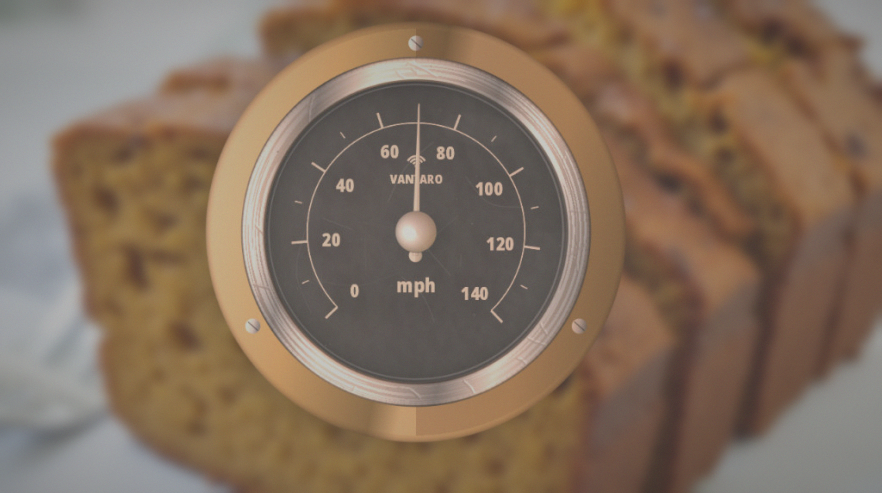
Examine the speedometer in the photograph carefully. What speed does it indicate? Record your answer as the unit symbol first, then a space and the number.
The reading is mph 70
